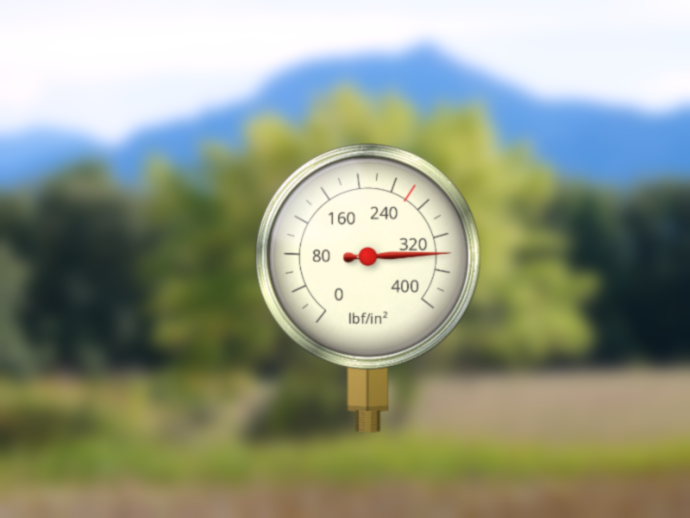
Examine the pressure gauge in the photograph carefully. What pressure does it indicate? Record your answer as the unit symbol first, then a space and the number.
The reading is psi 340
